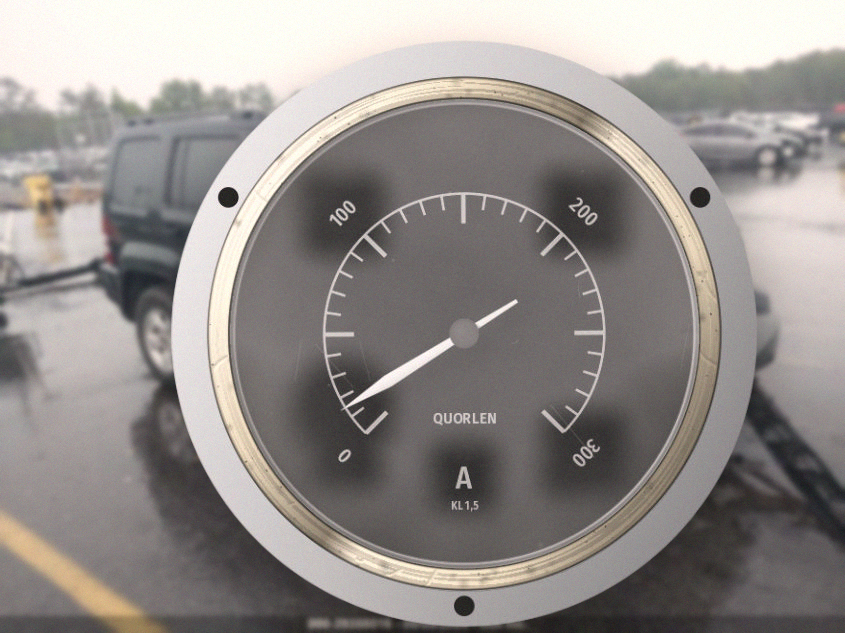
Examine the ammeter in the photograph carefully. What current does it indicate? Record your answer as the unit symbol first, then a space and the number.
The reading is A 15
